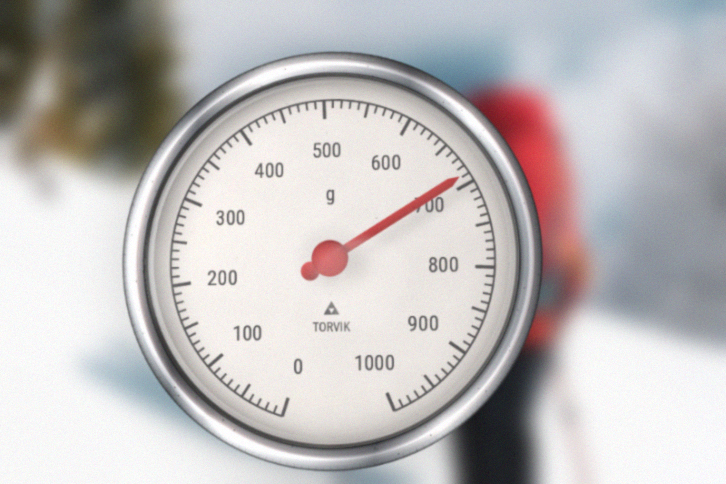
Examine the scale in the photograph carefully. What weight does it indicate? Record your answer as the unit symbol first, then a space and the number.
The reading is g 690
